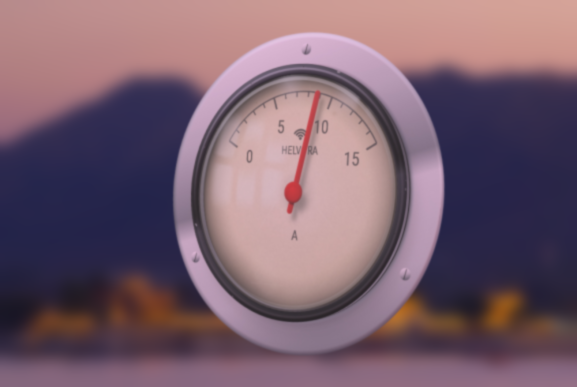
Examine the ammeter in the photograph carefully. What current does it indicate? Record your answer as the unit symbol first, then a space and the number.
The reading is A 9
